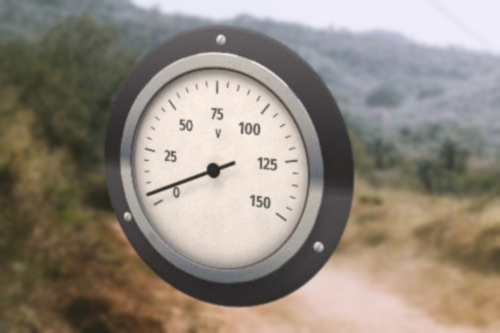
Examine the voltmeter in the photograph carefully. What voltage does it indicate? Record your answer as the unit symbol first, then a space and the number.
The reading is V 5
